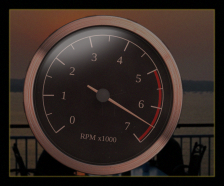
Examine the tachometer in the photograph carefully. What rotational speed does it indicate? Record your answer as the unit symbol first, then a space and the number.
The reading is rpm 6500
